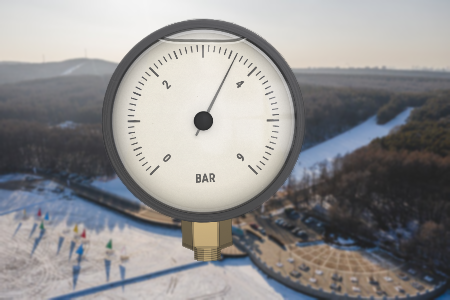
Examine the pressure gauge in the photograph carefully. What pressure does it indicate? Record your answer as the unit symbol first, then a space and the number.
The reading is bar 3.6
